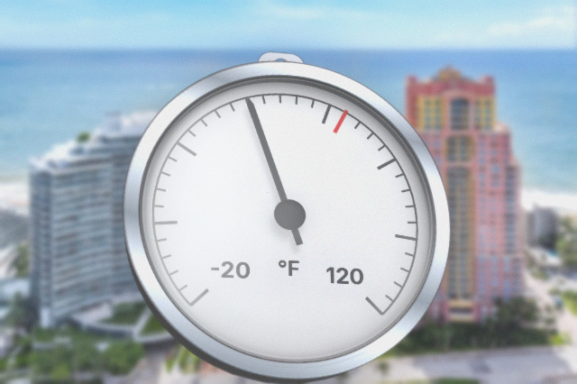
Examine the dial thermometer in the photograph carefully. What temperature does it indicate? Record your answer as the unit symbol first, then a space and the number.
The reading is °F 40
